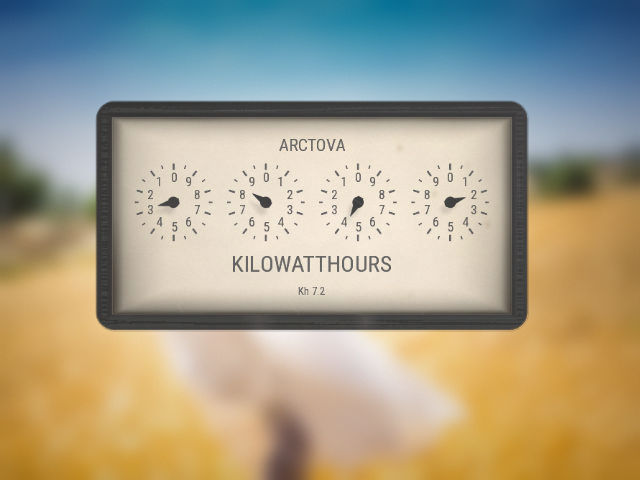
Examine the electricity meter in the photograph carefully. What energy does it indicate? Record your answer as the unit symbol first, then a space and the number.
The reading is kWh 2842
